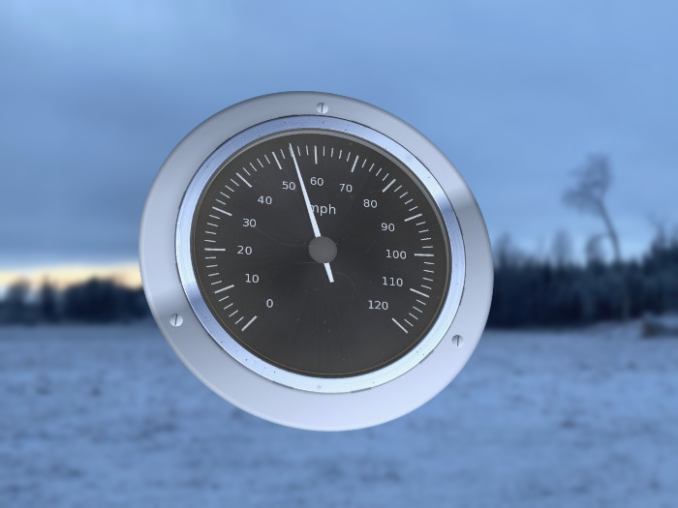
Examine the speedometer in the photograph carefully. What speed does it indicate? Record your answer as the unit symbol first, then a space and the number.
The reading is mph 54
